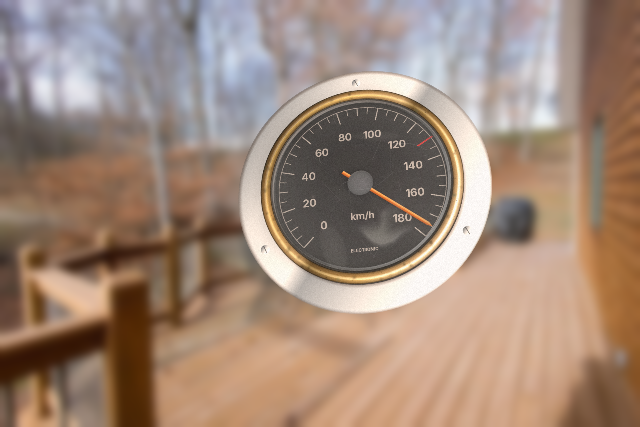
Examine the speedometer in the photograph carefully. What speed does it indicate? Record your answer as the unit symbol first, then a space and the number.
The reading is km/h 175
